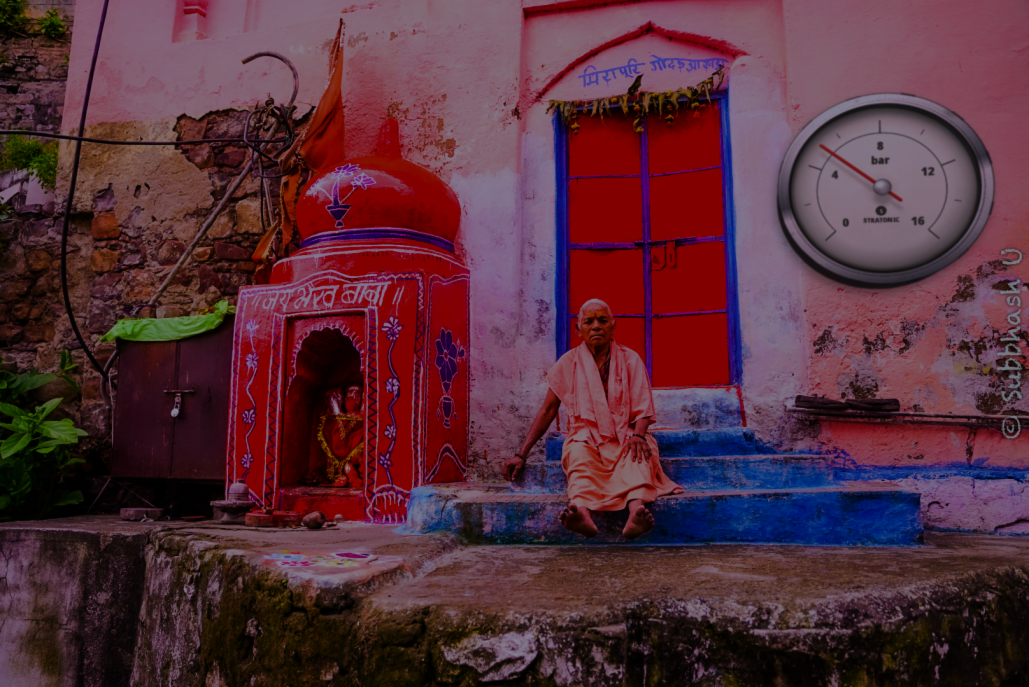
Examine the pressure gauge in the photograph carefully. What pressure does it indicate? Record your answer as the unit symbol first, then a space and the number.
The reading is bar 5
